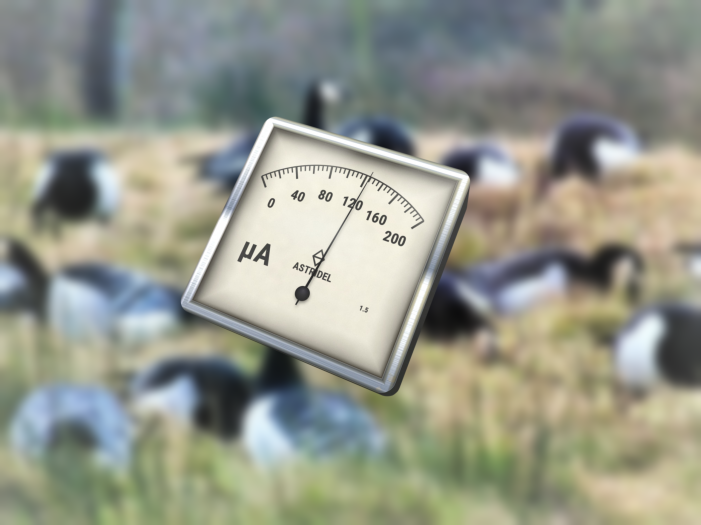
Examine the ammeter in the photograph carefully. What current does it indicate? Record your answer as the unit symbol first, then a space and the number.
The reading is µA 125
